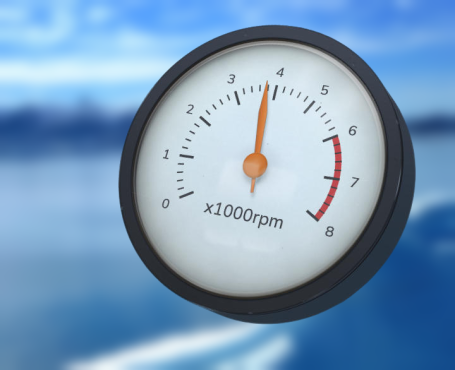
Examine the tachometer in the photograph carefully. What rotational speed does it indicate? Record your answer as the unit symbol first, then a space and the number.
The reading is rpm 3800
